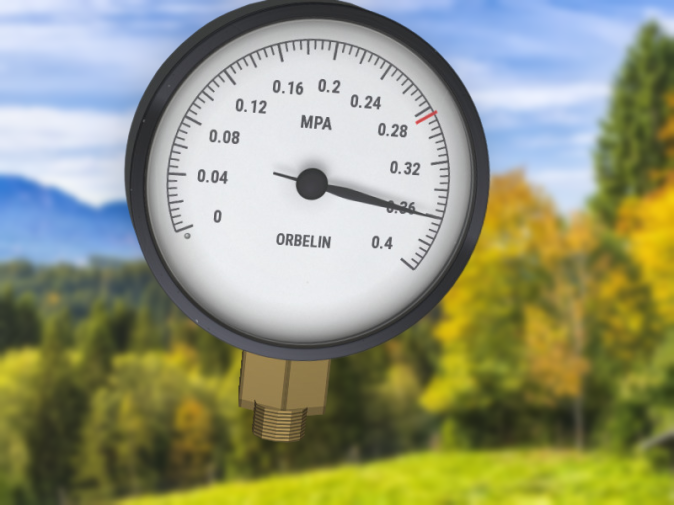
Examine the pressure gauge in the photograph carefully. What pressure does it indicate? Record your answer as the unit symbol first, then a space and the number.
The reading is MPa 0.36
